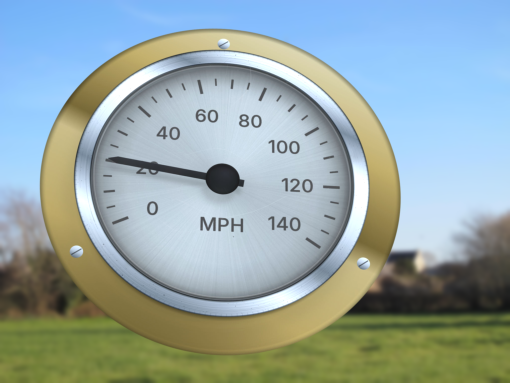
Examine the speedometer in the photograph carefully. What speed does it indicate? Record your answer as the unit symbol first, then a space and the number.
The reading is mph 20
